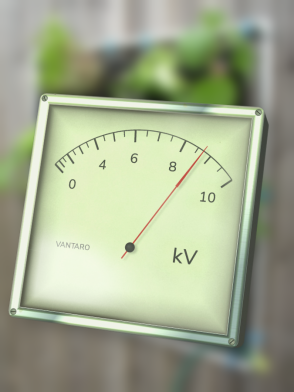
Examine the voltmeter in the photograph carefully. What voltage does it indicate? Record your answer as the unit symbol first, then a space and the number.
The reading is kV 8.75
